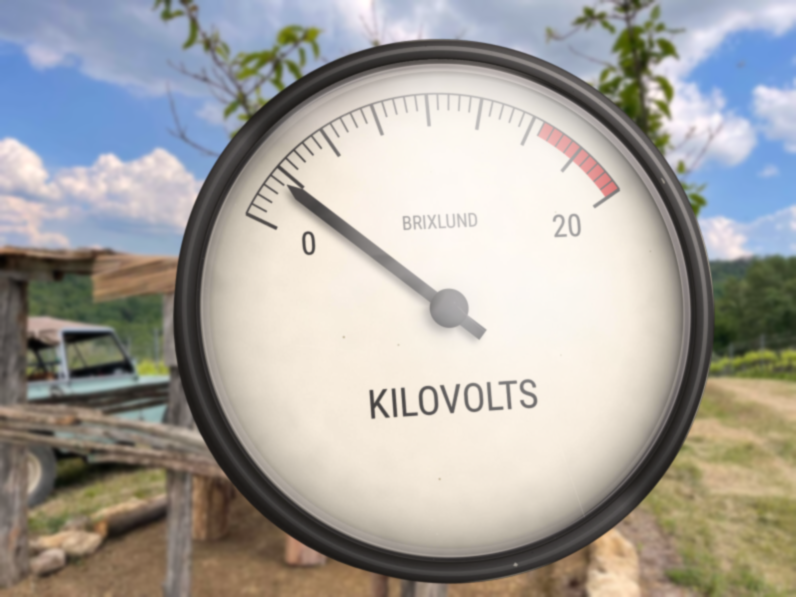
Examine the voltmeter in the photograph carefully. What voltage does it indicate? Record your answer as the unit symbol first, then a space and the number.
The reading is kV 2
